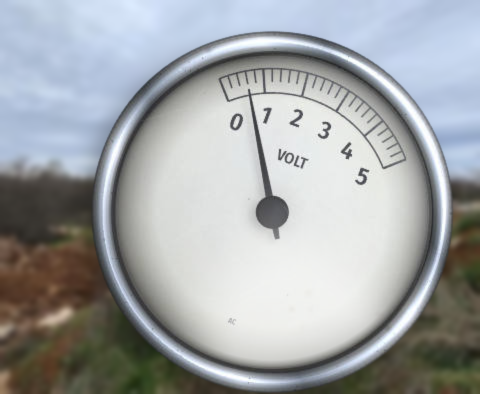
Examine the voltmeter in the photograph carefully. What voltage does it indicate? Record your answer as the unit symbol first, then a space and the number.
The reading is V 0.6
